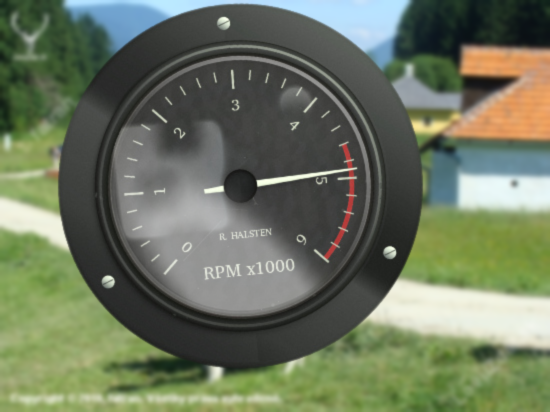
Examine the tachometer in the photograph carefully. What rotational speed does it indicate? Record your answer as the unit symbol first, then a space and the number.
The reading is rpm 4900
